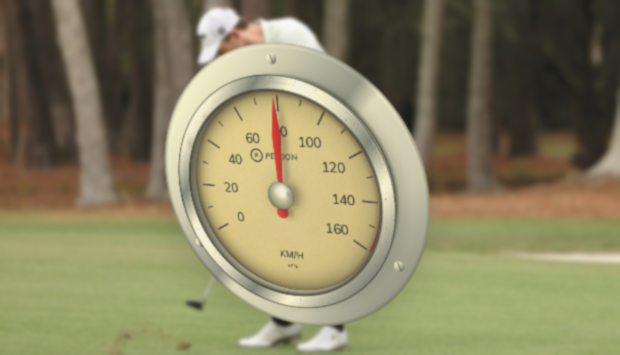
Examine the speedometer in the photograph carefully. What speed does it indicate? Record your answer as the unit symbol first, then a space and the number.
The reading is km/h 80
